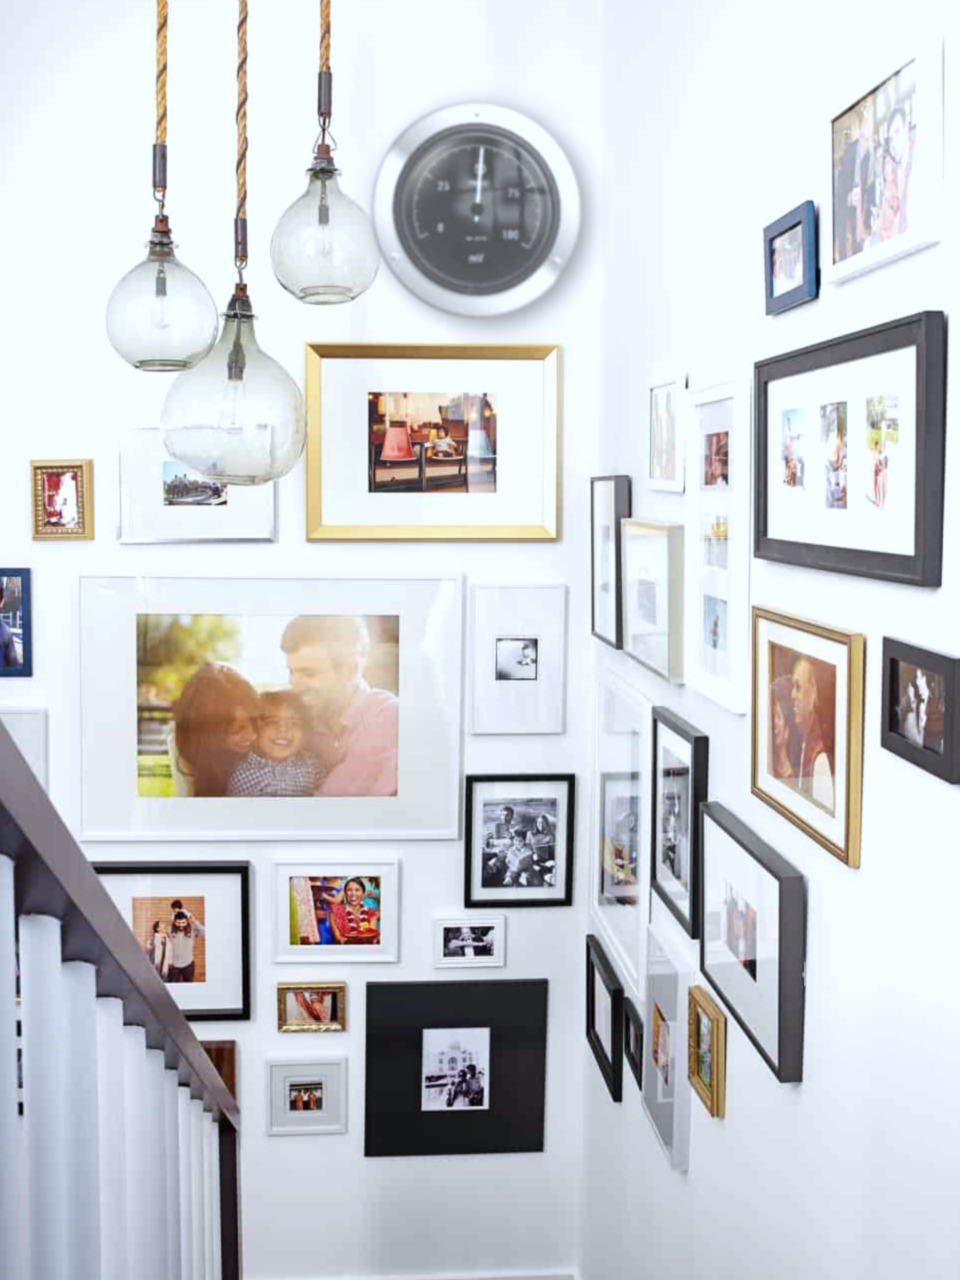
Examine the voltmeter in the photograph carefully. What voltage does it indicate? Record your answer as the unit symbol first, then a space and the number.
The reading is mV 50
